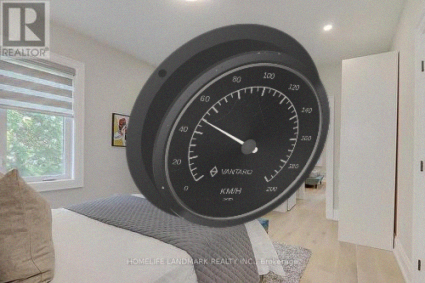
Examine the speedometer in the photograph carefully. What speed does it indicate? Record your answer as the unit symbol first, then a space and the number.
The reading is km/h 50
